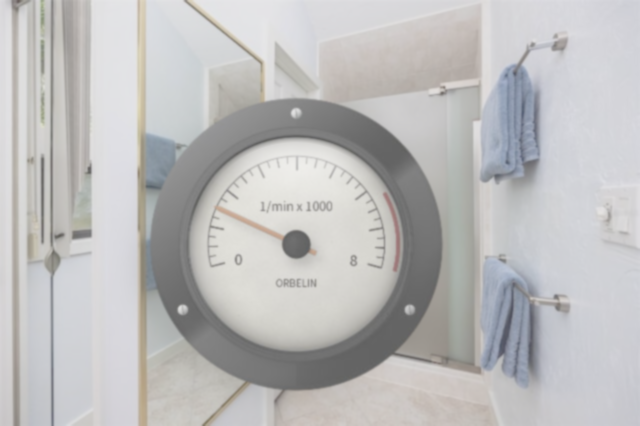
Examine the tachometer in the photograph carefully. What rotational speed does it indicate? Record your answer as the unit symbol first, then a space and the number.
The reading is rpm 1500
